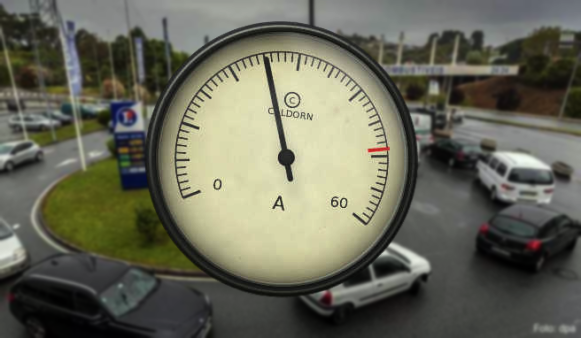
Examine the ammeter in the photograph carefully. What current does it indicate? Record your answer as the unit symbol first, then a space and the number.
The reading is A 25
